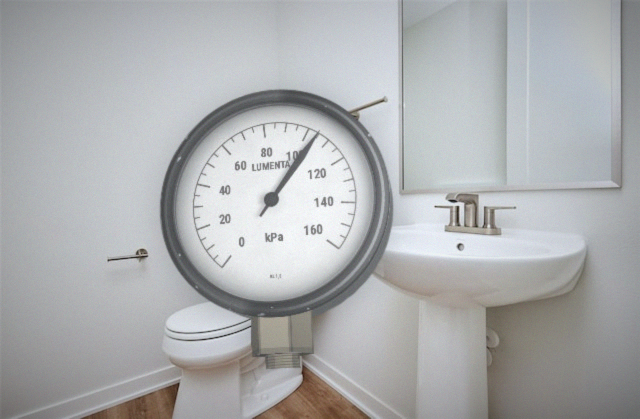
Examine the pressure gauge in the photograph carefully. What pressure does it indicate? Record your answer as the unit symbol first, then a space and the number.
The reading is kPa 105
